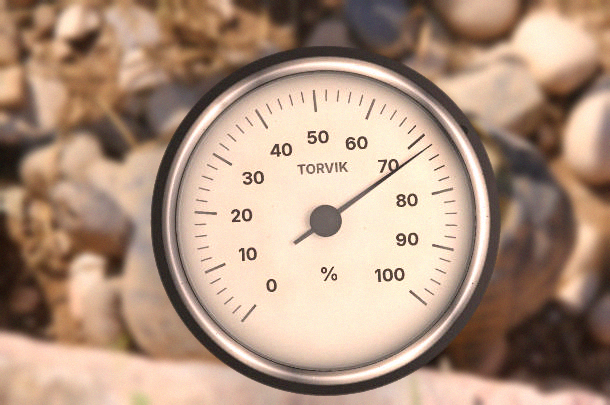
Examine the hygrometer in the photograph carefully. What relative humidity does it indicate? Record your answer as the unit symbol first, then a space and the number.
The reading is % 72
